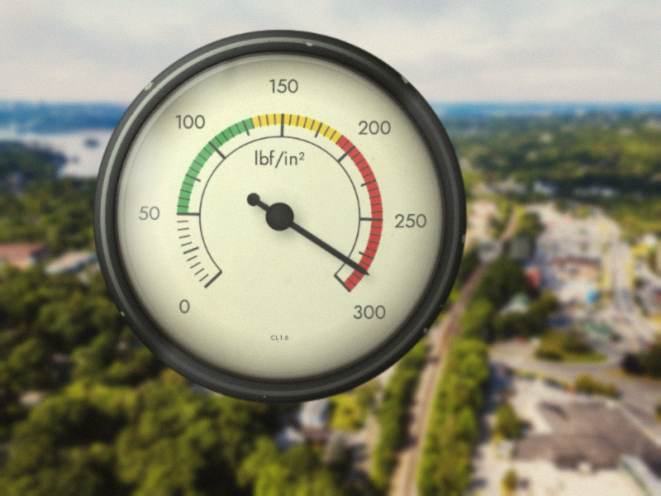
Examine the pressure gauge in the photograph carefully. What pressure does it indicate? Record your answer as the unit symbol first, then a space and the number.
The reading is psi 285
